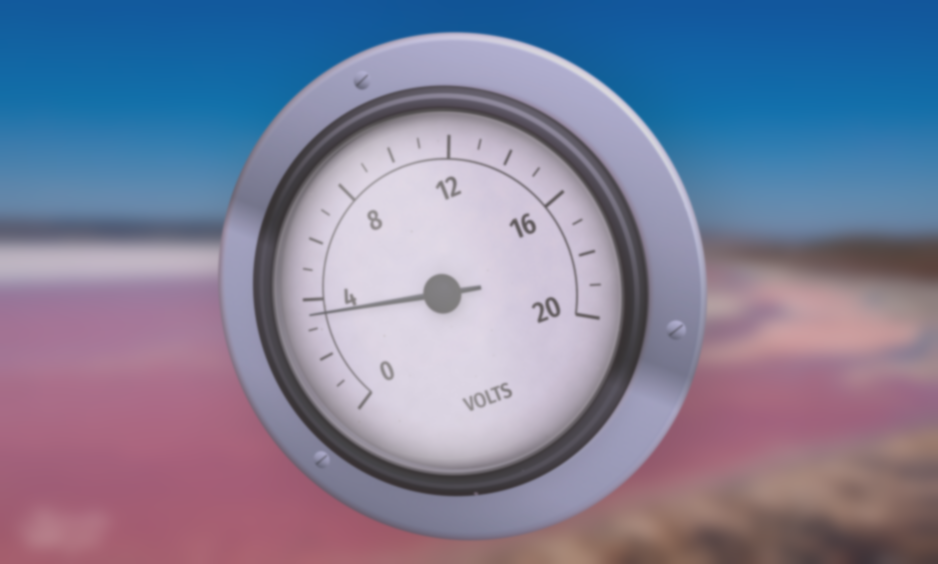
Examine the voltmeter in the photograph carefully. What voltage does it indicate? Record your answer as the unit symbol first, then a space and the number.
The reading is V 3.5
